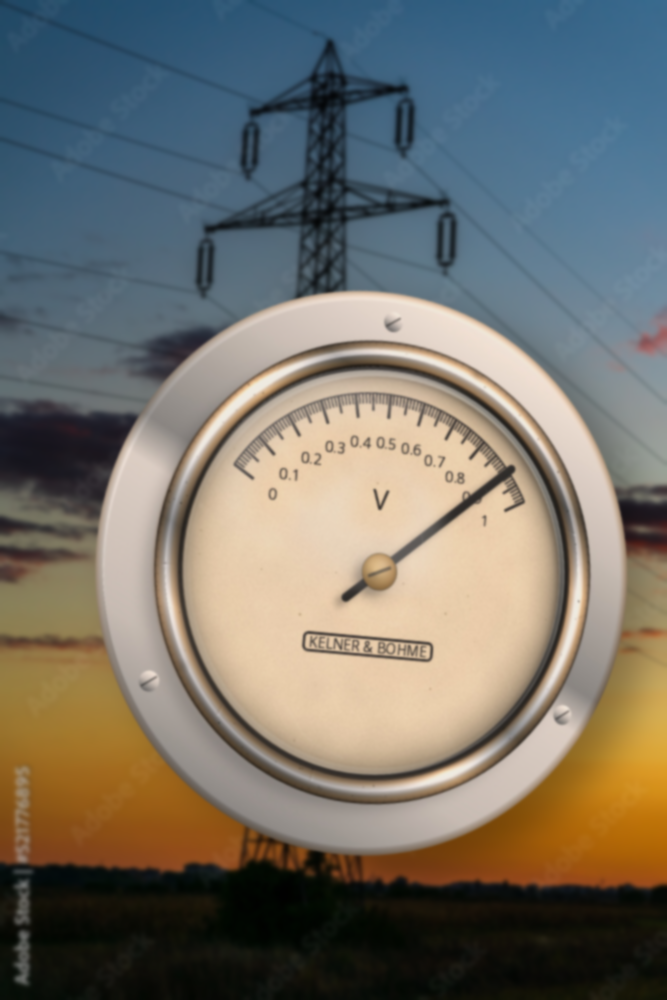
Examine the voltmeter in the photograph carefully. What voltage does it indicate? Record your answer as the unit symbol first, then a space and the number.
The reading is V 0.9
